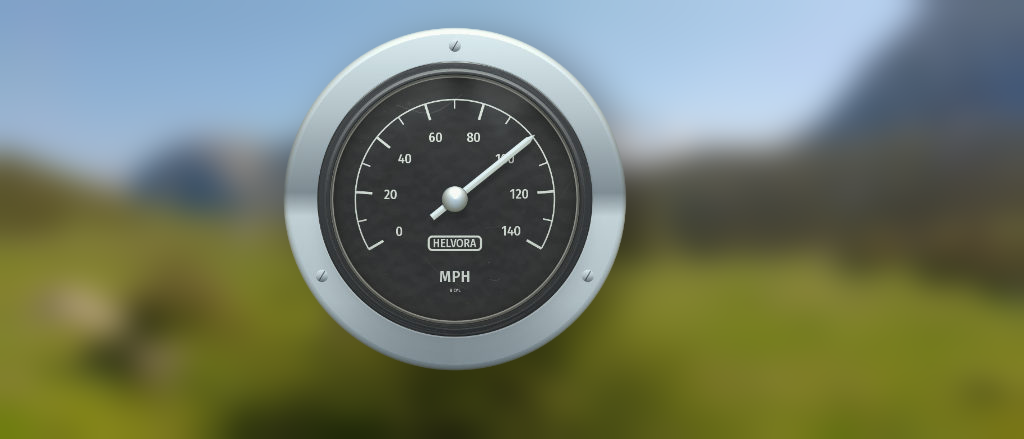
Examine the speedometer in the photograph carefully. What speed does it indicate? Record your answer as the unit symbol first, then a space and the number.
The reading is mph 100
